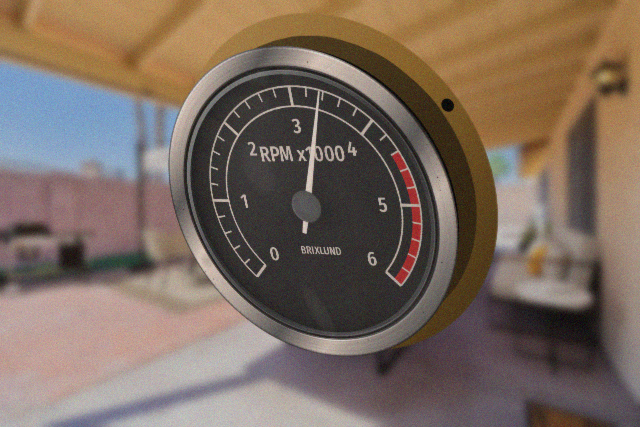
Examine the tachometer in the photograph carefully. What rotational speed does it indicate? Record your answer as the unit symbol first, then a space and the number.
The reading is rpm 3400
